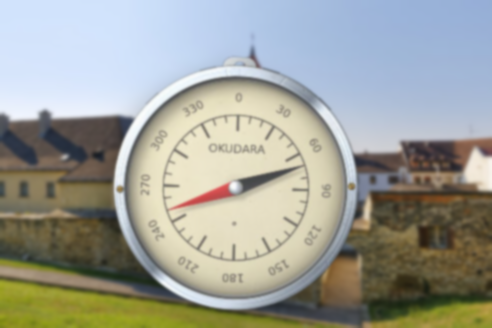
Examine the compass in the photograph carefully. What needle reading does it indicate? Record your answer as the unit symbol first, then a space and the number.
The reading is ° 250
